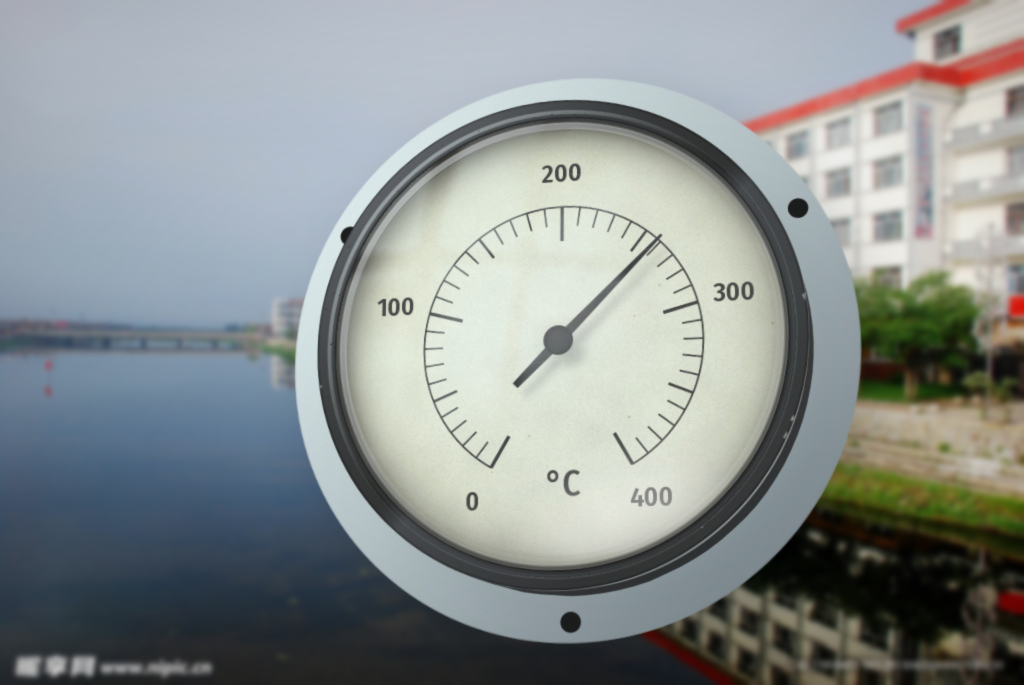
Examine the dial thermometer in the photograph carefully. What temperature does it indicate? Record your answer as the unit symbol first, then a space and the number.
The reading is °C 260
